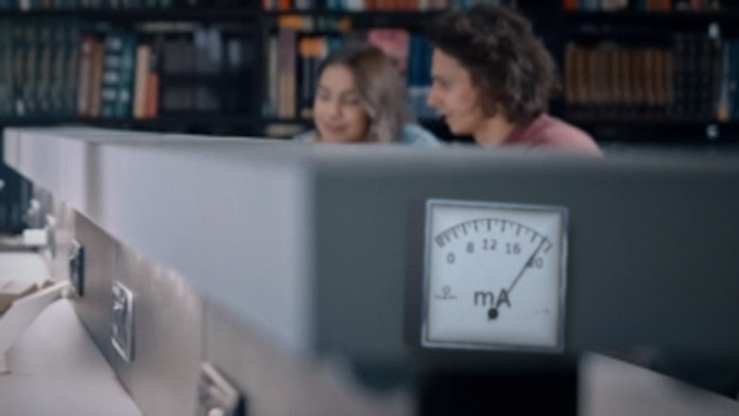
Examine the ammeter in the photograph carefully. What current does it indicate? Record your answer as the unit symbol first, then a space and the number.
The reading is mA 19
